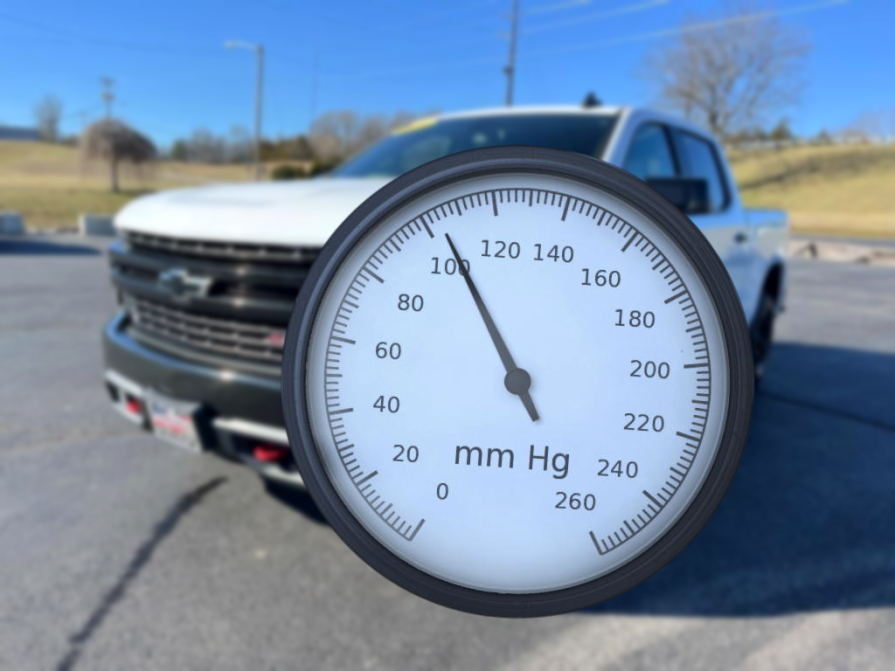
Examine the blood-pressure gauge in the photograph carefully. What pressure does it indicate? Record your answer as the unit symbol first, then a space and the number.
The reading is mmHg 104
